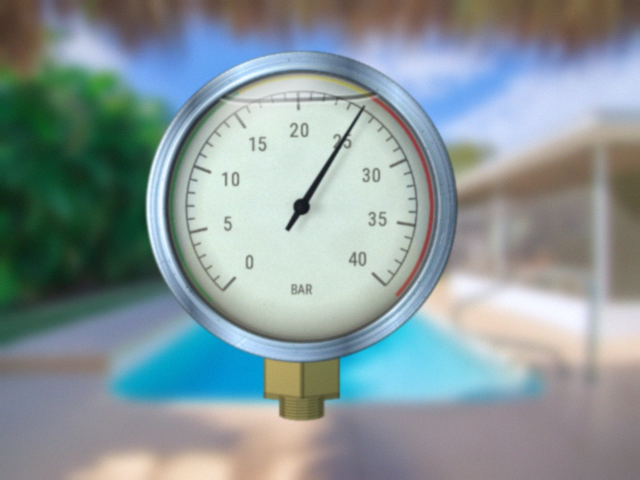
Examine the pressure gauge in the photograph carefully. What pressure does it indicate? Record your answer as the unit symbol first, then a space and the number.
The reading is bar 25
